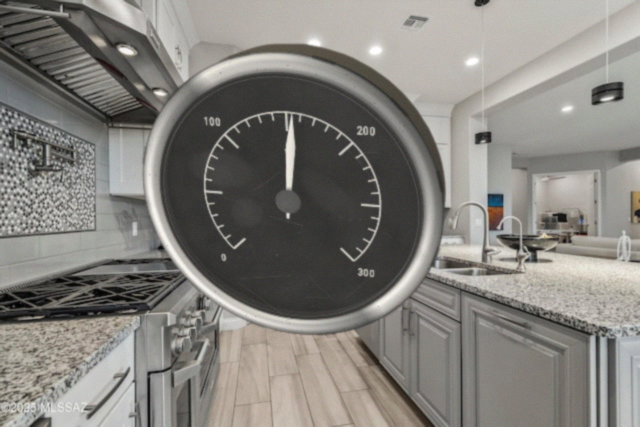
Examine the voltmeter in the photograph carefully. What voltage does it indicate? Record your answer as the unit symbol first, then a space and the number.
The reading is V 155
